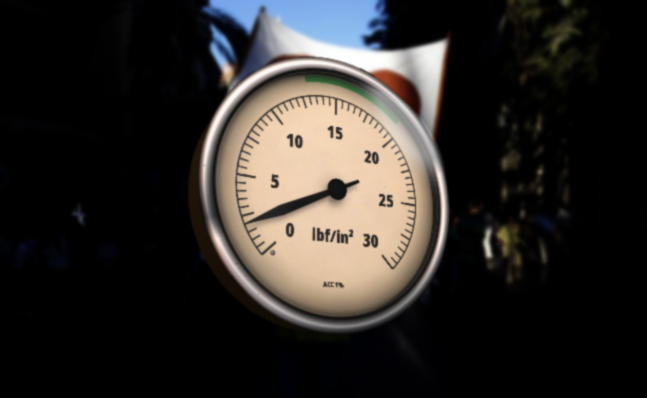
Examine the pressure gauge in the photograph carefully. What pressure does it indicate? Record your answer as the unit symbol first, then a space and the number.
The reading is psi 2
